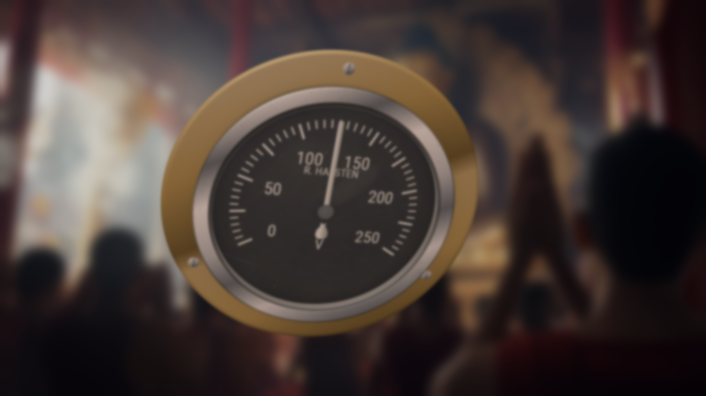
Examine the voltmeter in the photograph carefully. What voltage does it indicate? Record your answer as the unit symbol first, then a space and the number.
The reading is V 125
